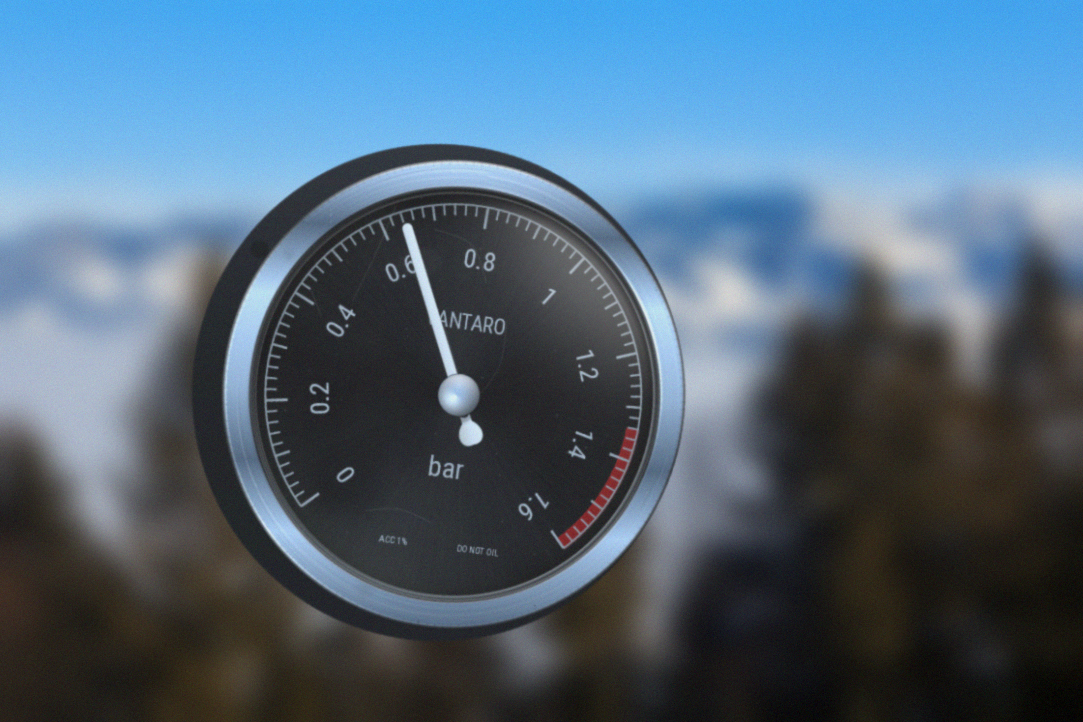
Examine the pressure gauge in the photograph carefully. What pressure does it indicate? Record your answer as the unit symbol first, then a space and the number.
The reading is bar 0.64
